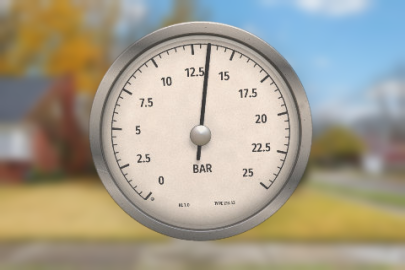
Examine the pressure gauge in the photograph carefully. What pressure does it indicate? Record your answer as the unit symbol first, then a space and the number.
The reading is bar 13.5
